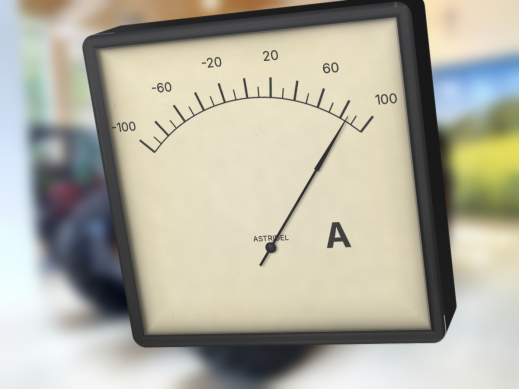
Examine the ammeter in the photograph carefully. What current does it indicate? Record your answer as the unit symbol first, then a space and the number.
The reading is A 85
